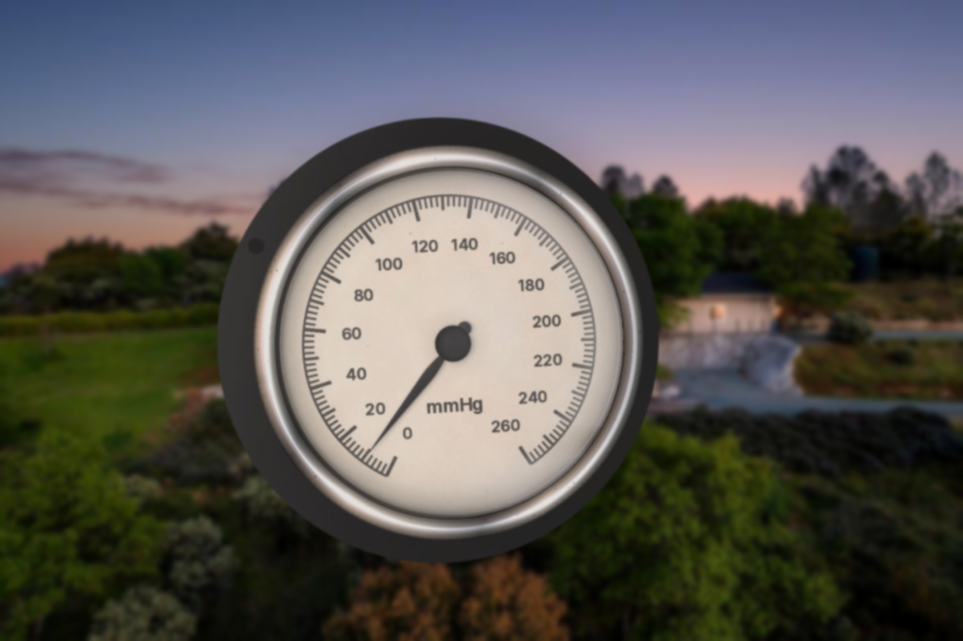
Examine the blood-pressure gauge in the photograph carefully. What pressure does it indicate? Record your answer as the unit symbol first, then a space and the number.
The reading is mmHg 10
